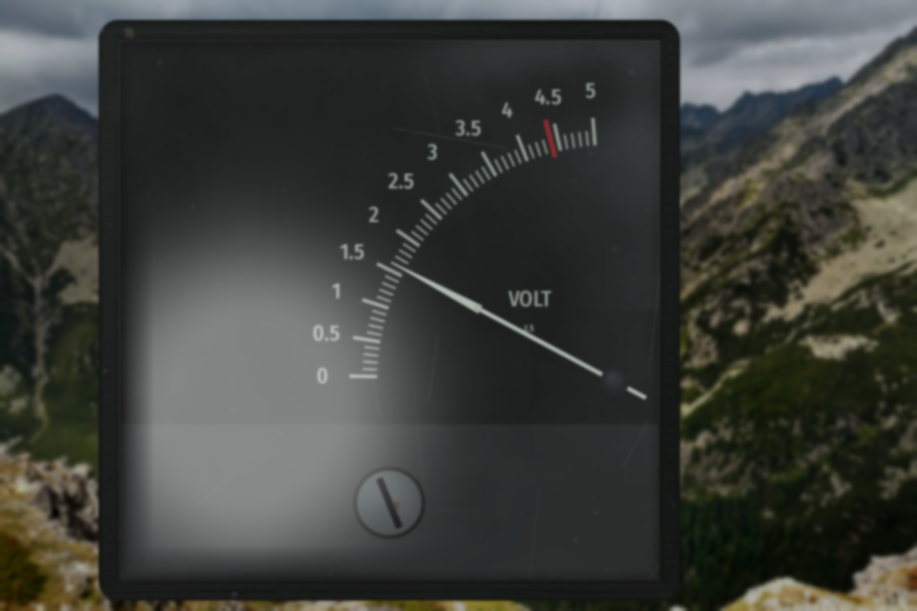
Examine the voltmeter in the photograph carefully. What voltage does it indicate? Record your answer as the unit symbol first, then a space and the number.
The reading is V 1.6
